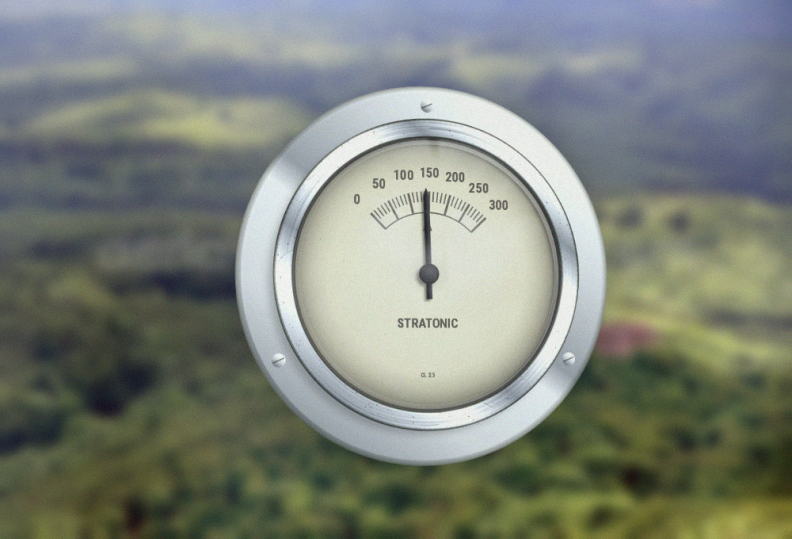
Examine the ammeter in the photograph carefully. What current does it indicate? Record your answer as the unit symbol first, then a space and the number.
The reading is A 140
